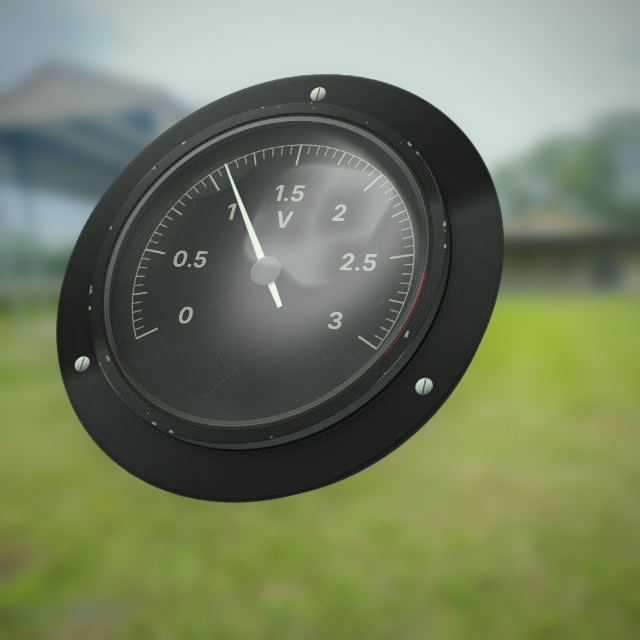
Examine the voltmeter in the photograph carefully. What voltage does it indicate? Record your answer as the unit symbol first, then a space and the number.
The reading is V 1.1
